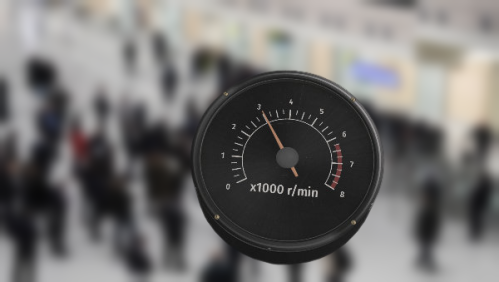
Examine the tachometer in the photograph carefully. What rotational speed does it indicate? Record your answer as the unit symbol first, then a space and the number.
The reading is rpm 3000
